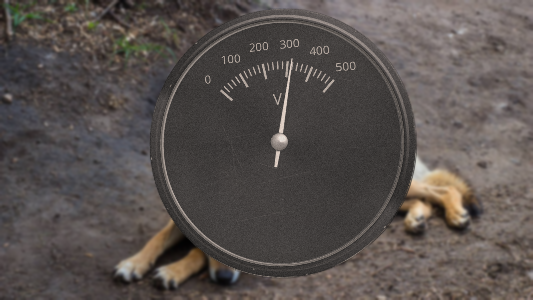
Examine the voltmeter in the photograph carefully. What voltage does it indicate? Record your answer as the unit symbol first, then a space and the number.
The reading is V 320
